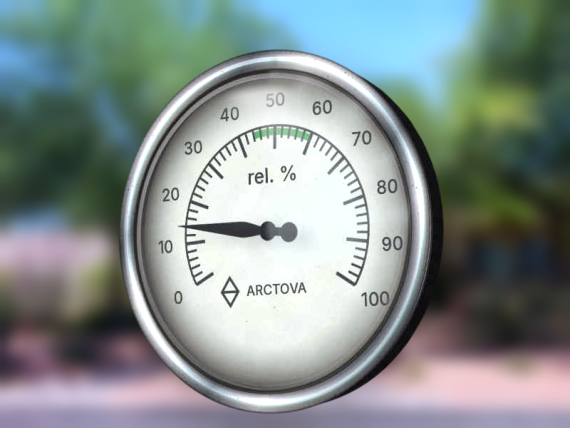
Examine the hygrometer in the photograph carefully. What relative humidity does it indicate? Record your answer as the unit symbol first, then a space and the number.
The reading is % 14
